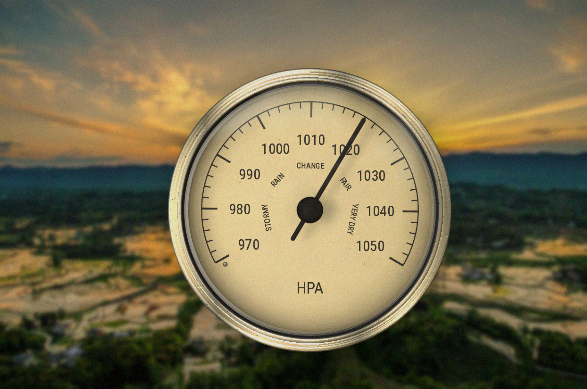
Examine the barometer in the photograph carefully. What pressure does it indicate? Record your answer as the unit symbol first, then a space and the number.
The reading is hPa 1020
